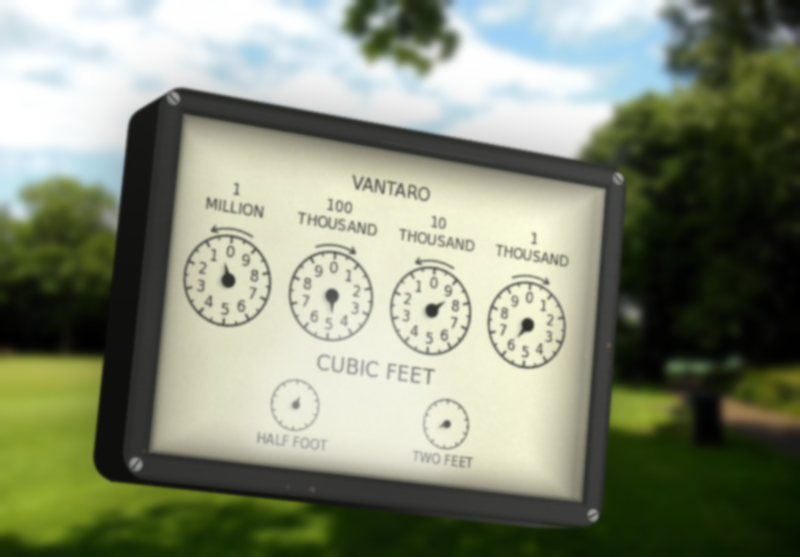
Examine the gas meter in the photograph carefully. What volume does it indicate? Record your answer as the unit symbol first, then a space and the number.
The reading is ft³ 48600
